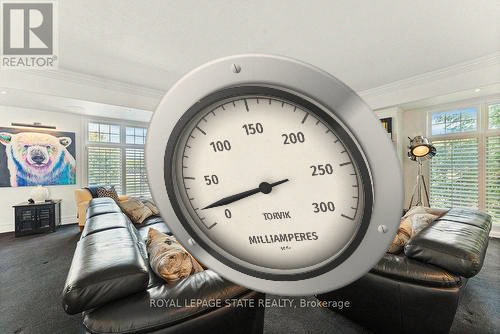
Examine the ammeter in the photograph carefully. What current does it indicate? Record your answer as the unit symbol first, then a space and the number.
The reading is mA 20
